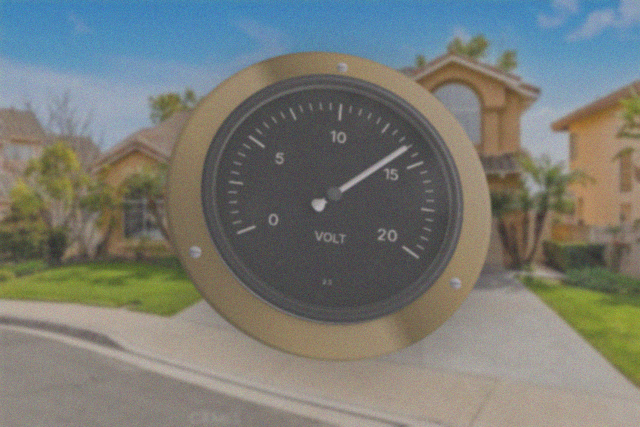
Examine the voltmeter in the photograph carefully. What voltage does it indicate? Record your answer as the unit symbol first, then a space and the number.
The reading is V 14
